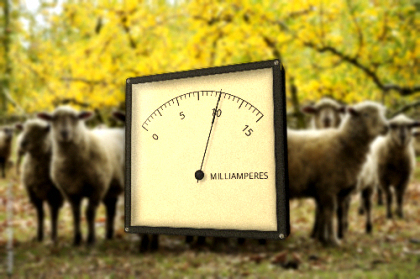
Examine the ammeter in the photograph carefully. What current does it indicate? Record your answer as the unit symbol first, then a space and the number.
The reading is mA 10
